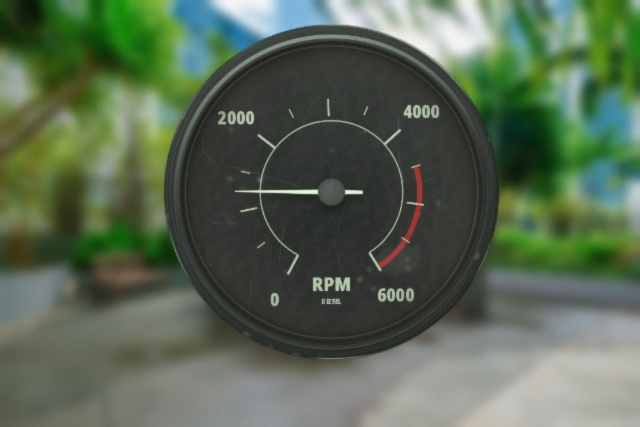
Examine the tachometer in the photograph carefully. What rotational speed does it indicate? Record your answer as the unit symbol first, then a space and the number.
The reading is rpm 1250
